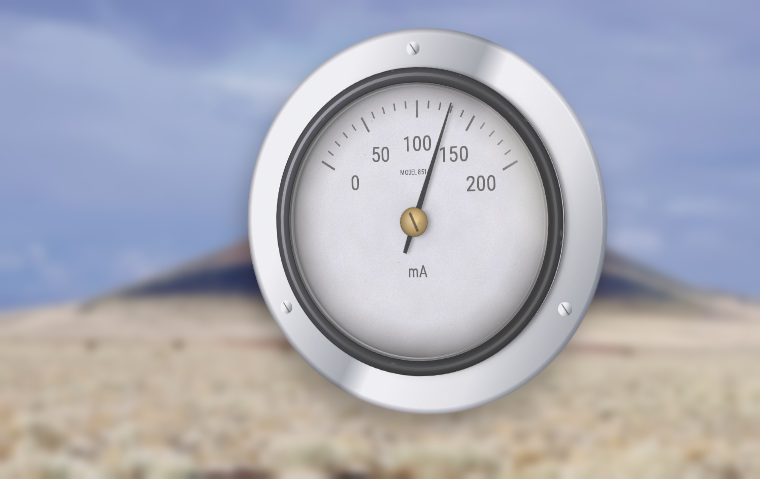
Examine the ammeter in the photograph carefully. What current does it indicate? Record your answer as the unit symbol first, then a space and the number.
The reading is mA 130
